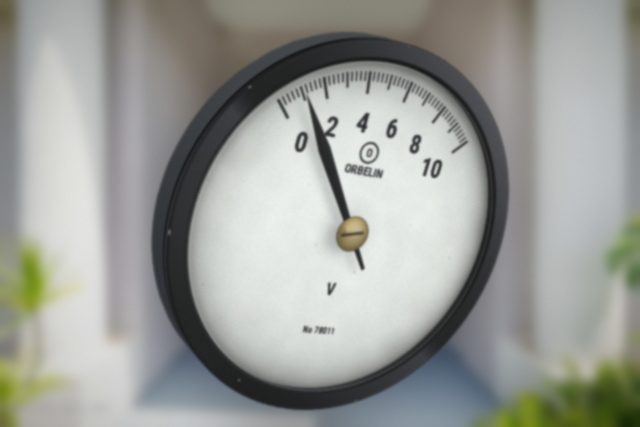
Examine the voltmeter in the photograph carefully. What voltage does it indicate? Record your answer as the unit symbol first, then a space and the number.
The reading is V 1
